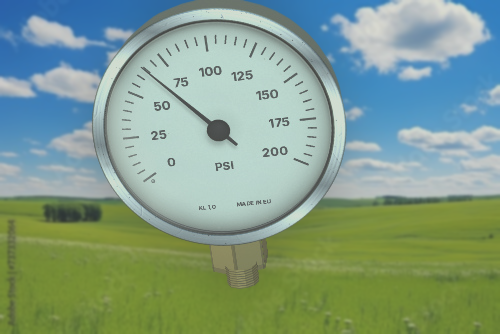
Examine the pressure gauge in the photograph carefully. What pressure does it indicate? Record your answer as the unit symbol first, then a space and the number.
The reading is psi 65
